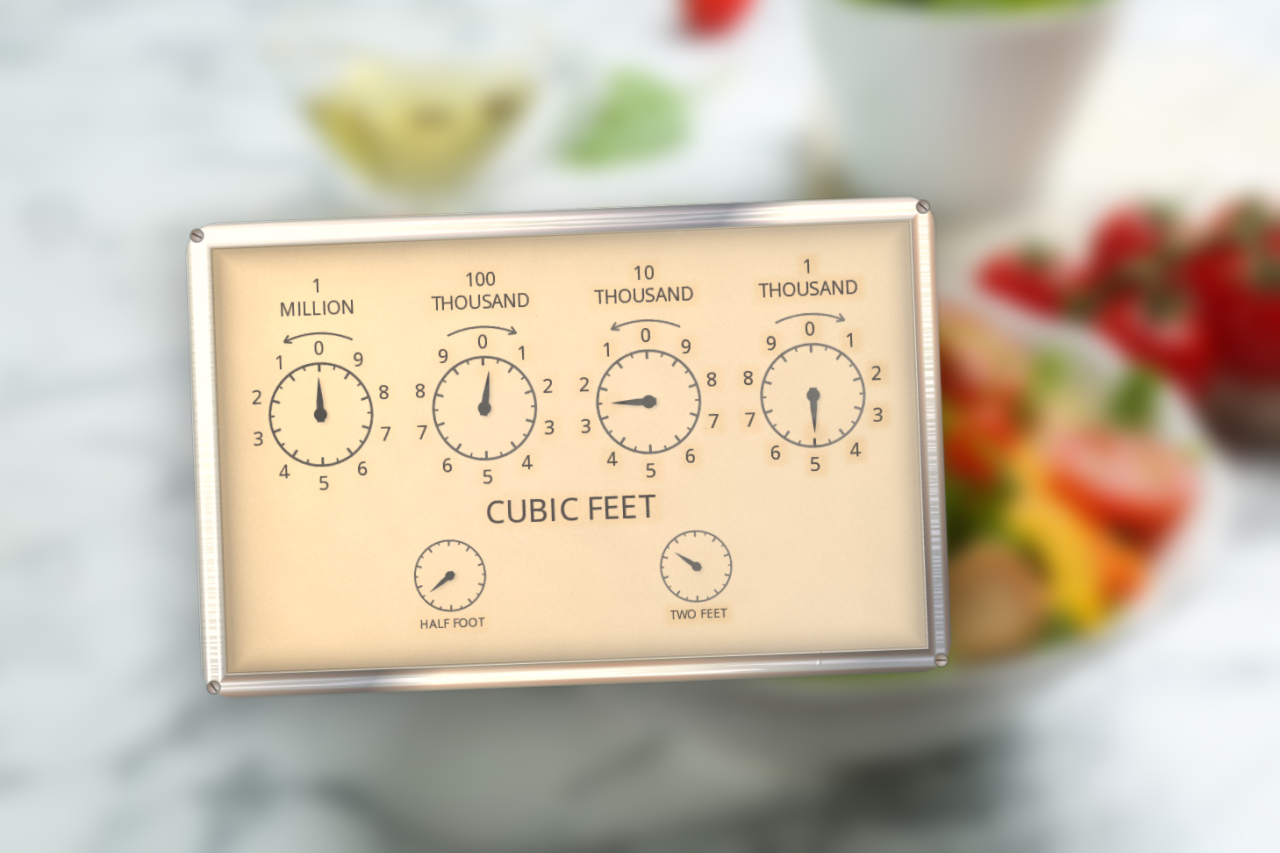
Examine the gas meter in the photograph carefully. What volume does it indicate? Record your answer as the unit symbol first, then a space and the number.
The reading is ft³ 2500
